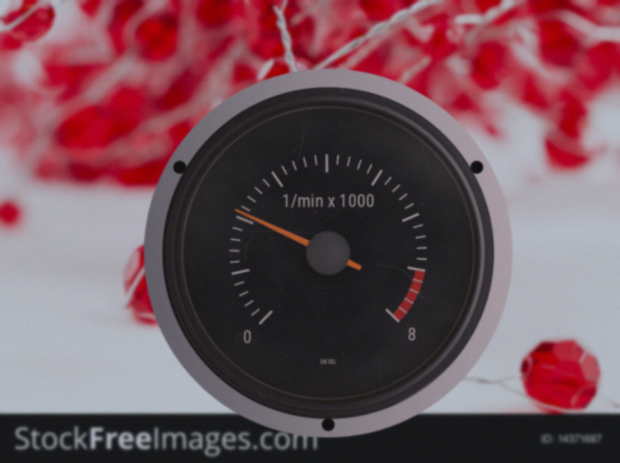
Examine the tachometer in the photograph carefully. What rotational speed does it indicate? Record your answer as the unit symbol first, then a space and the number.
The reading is rpm 2100
